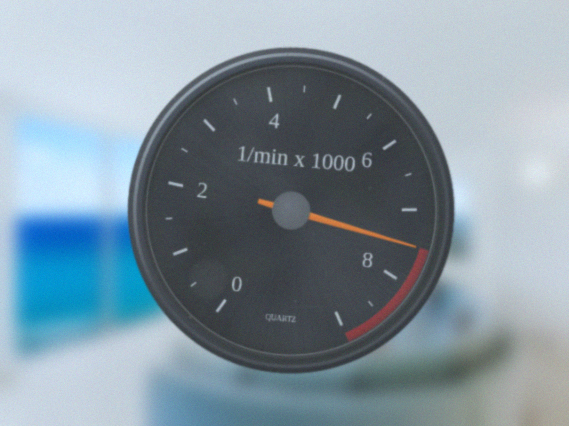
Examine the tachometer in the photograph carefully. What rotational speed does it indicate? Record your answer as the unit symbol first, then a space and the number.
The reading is rpm 7500
